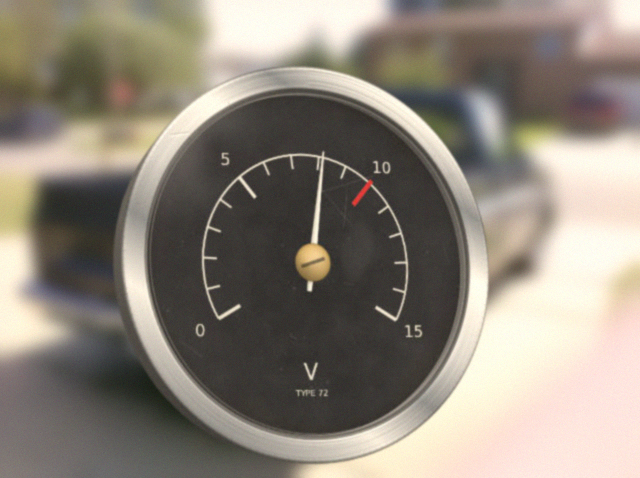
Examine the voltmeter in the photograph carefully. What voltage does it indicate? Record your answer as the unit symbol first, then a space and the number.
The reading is V 8
